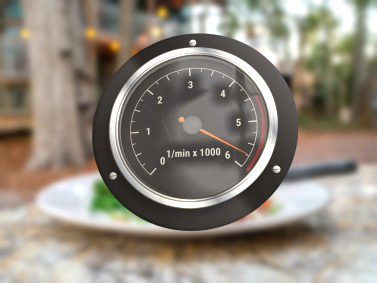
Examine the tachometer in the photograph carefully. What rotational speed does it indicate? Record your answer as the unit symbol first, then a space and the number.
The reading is rpm 5750
